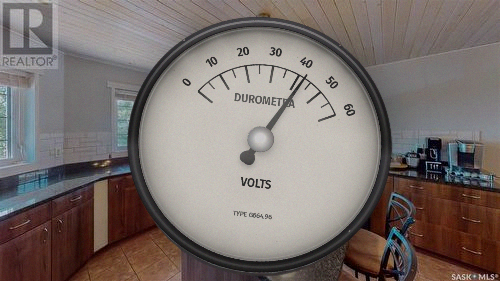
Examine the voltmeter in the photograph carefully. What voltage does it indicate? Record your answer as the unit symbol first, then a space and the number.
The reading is V 42.5
